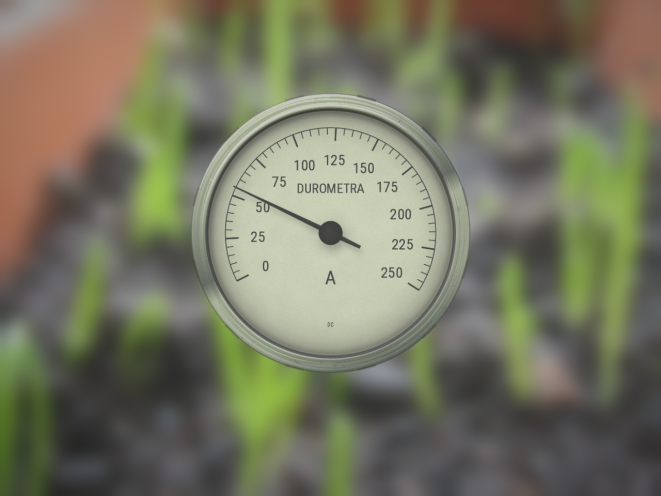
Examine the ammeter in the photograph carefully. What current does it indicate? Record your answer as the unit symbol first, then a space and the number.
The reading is A 55
